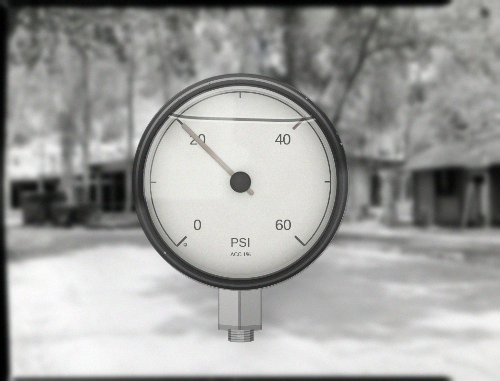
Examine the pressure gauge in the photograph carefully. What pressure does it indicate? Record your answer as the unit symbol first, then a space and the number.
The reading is psi 20
